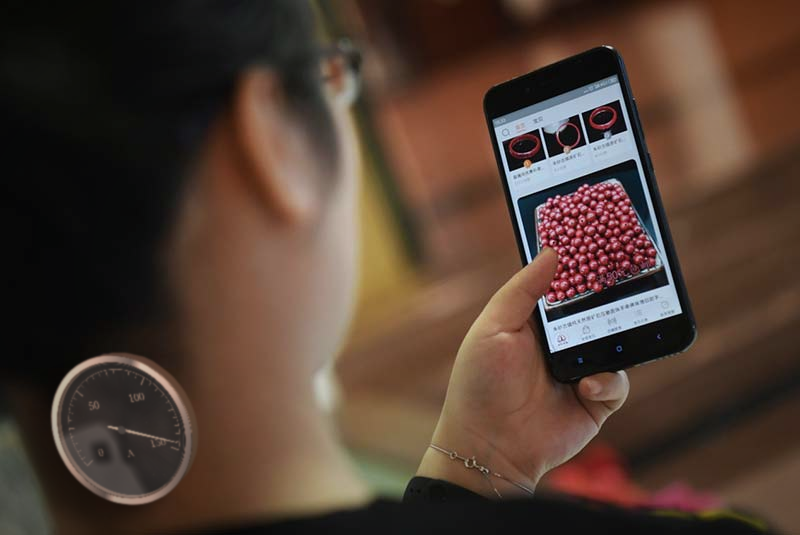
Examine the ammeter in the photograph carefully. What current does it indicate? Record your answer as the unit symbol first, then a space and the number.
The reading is A 145
